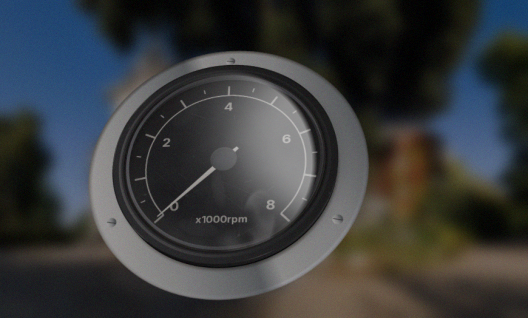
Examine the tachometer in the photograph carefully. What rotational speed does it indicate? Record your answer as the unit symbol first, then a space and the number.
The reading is rpm 0
